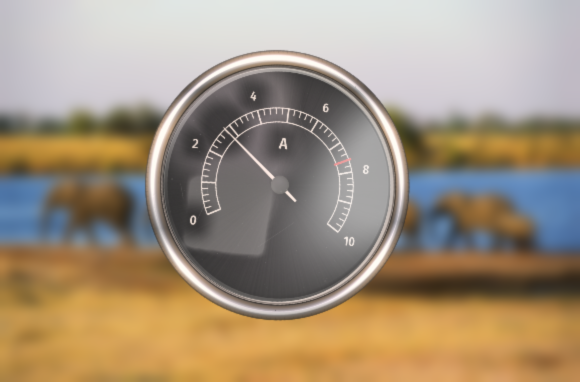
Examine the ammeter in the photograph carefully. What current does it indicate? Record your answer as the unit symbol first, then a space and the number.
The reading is A 2.8
